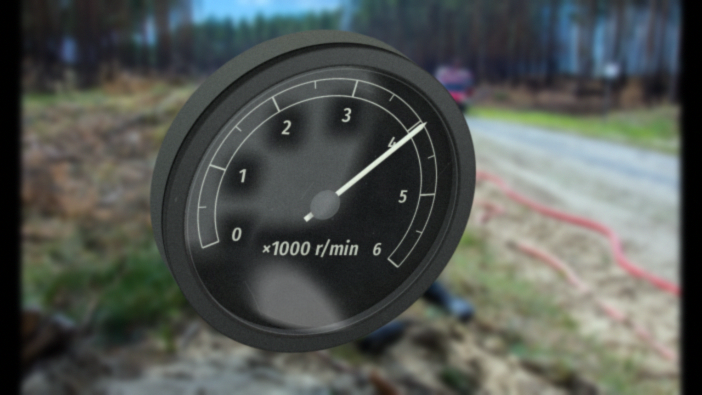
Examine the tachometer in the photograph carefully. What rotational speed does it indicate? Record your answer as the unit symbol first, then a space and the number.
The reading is rpm 4000
